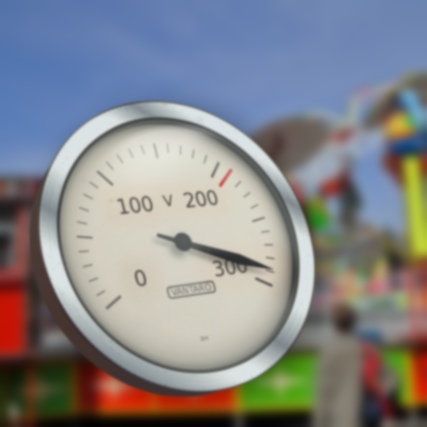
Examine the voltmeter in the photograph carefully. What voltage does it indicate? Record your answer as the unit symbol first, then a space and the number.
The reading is V 290
